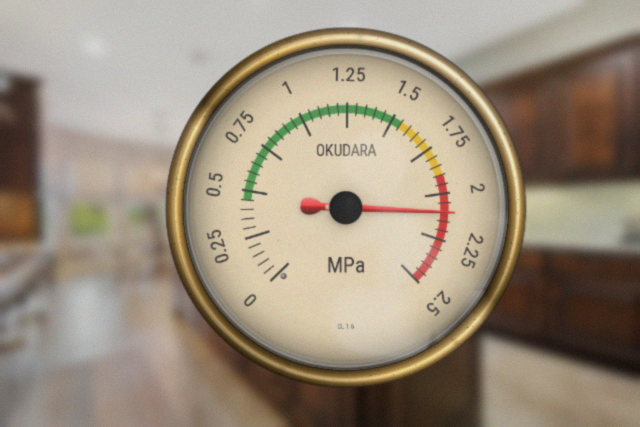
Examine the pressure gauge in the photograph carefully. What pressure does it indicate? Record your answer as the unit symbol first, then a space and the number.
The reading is MPa 2.1
